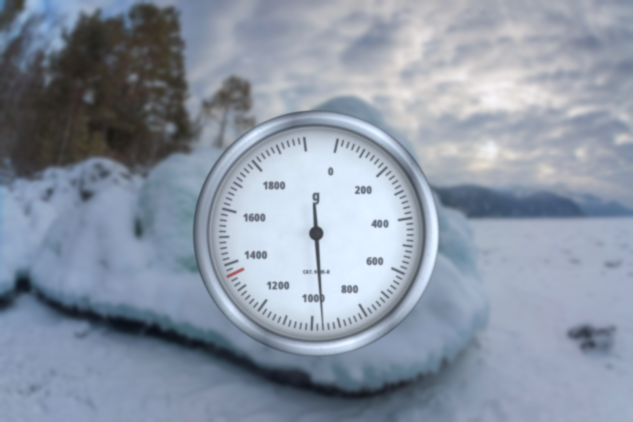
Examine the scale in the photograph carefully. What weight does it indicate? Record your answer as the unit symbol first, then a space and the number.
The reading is g 960
